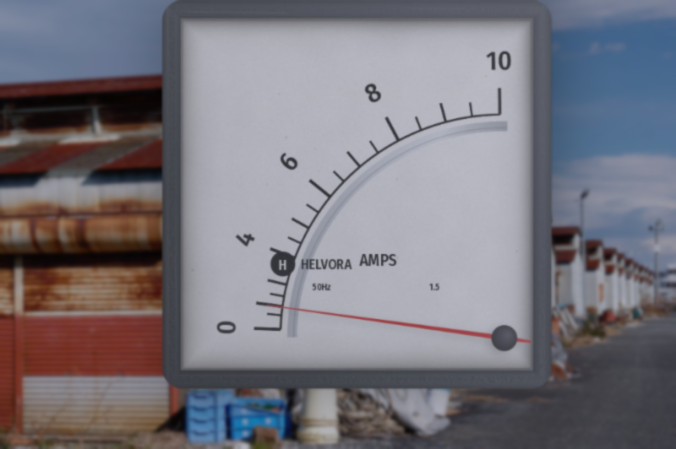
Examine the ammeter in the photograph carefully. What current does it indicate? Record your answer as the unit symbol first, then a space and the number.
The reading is A 2
